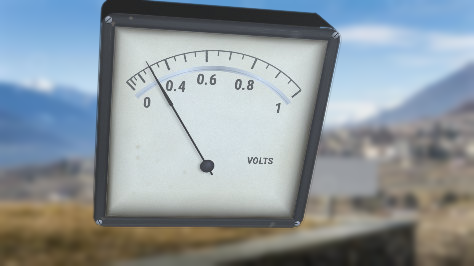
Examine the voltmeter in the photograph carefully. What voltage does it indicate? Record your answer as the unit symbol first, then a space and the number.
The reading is V 0.3
